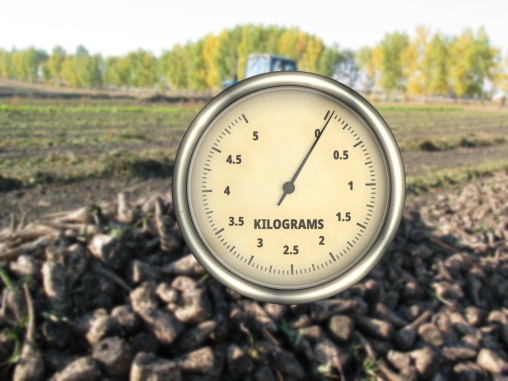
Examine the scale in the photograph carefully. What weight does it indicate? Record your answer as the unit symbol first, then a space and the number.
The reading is kg 0.05
